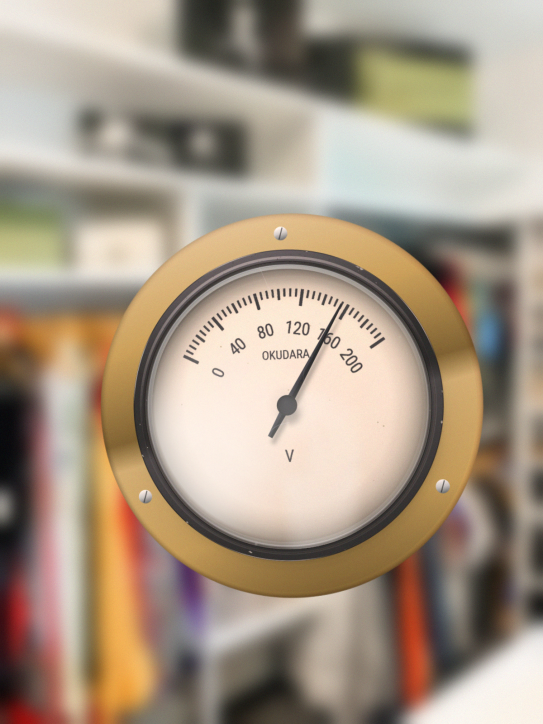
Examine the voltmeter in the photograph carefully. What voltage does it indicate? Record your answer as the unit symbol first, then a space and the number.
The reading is V 155
